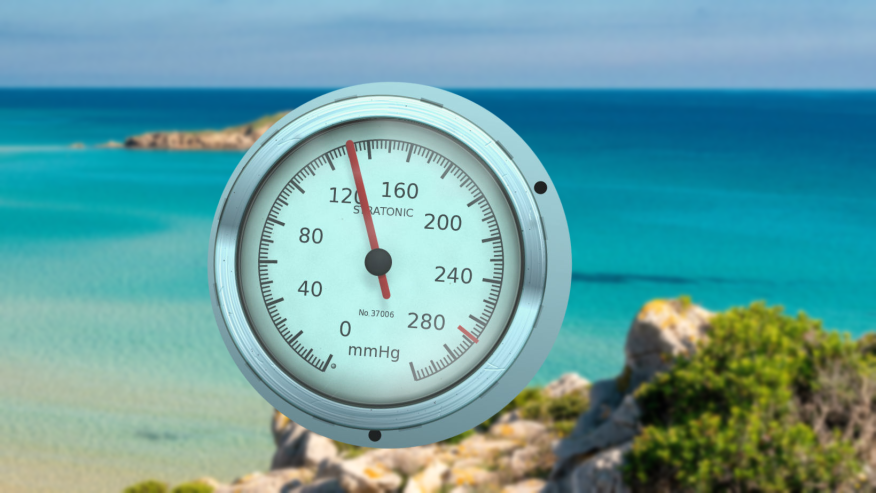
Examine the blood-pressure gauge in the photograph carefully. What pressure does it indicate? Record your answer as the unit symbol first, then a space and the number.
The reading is mmHg 132
